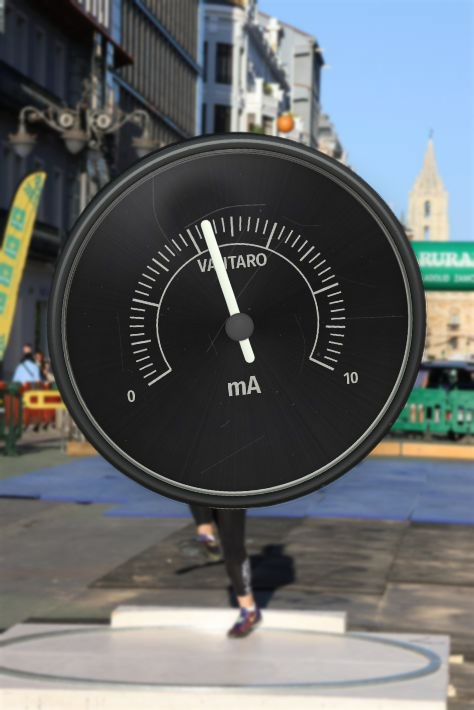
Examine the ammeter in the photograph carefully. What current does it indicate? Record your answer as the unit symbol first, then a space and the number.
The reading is mA 4.4
